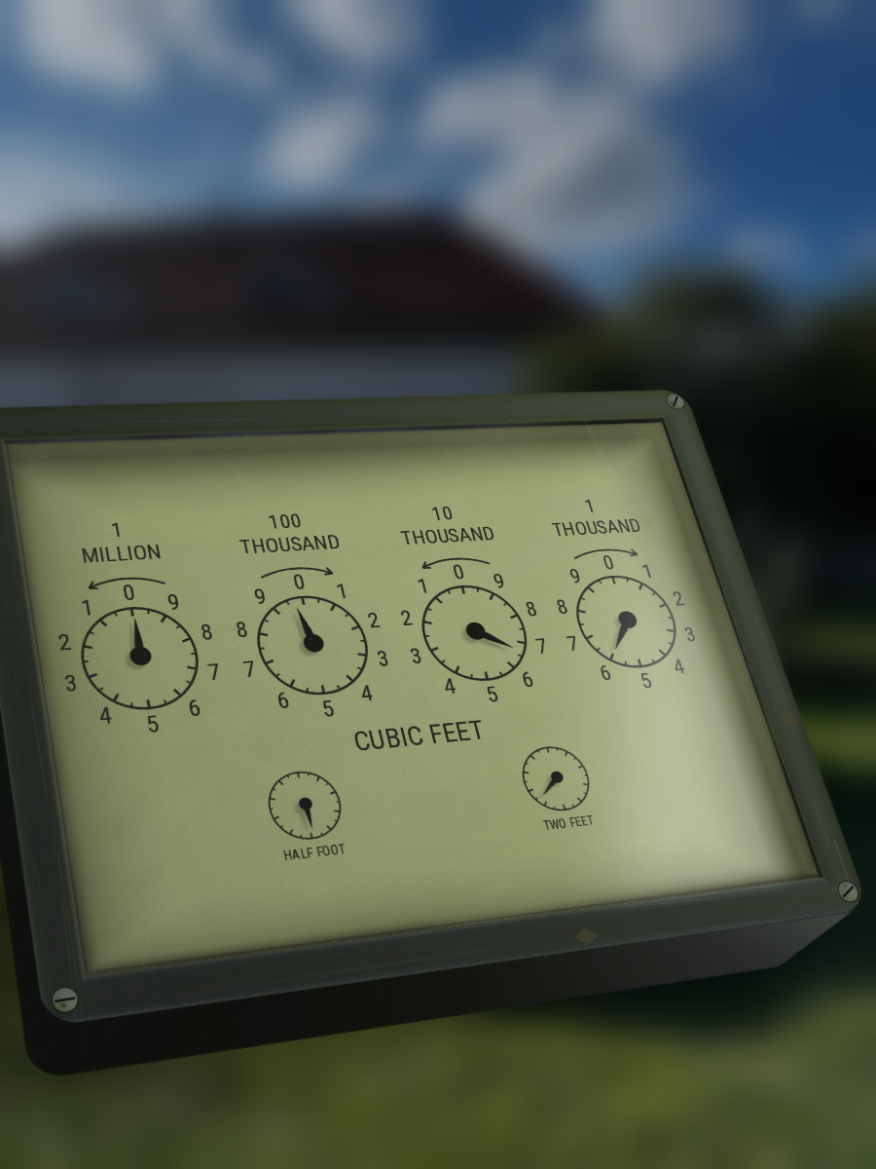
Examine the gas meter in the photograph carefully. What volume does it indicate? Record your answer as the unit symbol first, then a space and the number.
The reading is ft³ 996600
